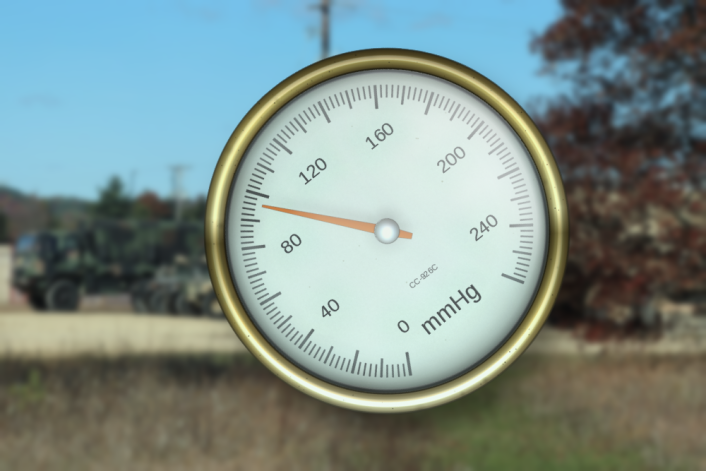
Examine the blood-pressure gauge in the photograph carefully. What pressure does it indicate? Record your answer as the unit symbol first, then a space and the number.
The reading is mmHg 96
